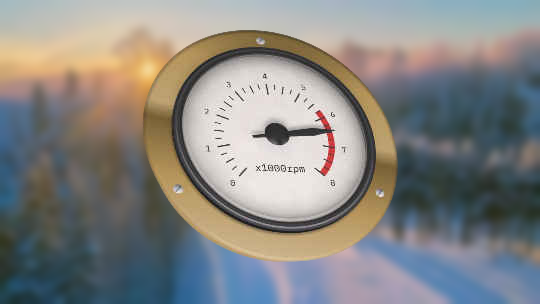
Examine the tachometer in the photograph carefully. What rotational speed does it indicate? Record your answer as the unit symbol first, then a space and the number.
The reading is rpm 6500
